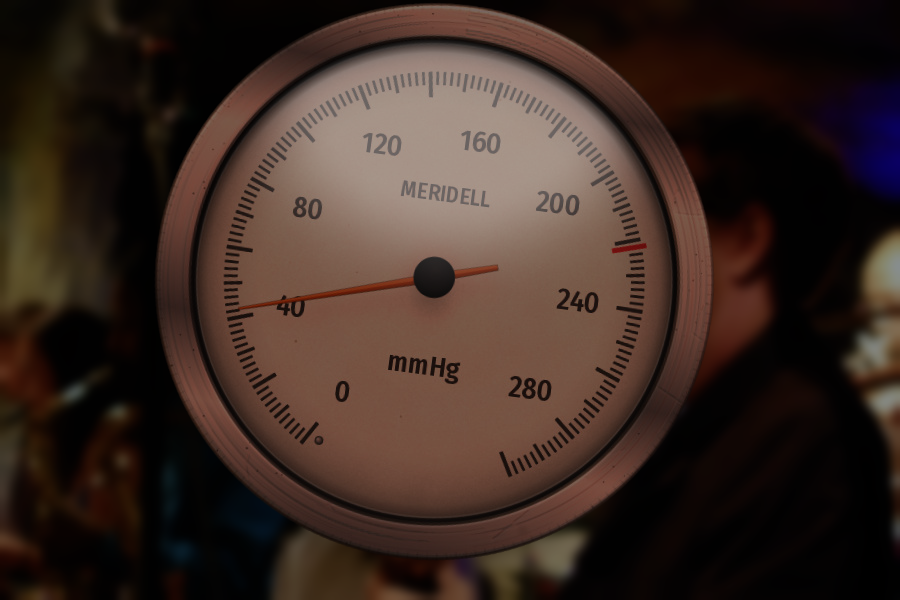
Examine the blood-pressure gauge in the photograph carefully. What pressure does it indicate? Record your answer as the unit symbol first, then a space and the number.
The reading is mmHg 42
